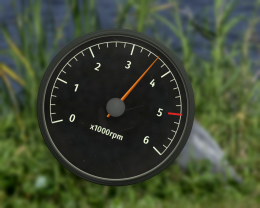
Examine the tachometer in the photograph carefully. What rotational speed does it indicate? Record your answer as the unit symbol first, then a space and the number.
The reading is rpm 3600
